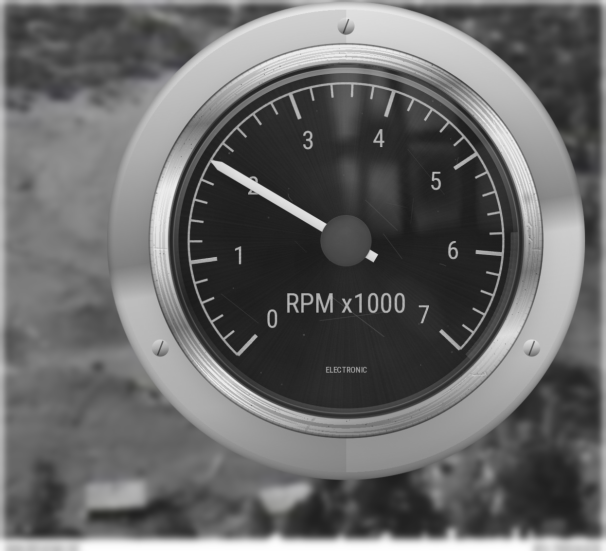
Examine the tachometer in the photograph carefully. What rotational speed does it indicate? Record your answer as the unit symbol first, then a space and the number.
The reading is rpm 2000
